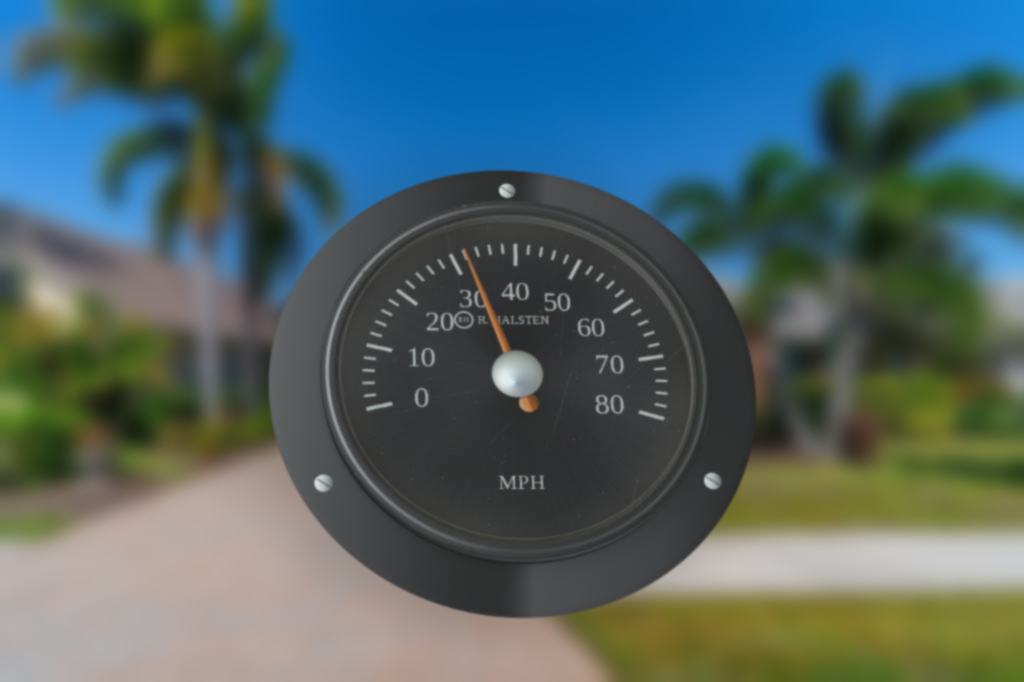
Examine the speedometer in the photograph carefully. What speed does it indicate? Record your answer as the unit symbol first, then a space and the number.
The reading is mph 32
